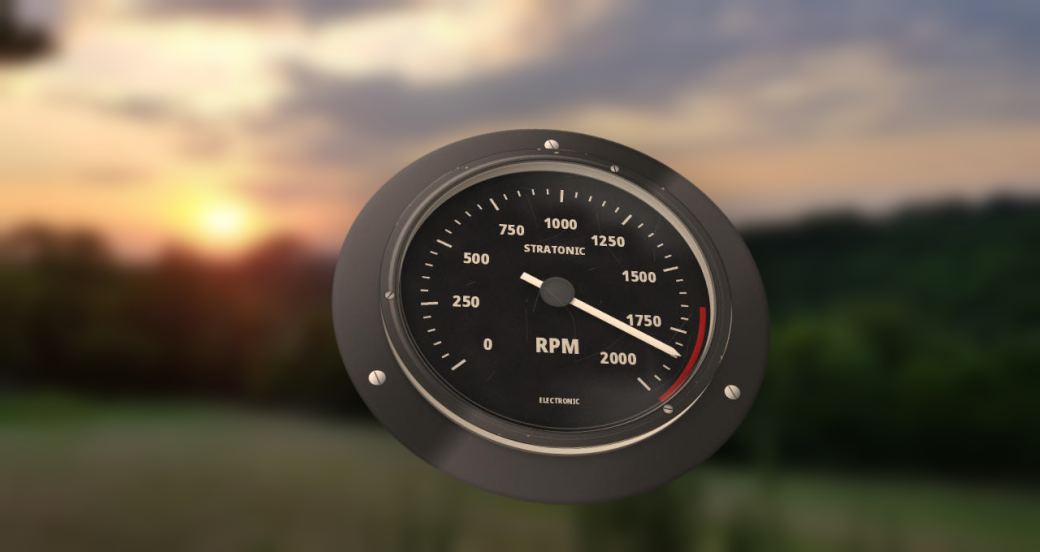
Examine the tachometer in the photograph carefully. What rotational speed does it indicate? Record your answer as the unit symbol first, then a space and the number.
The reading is rpm 1850
